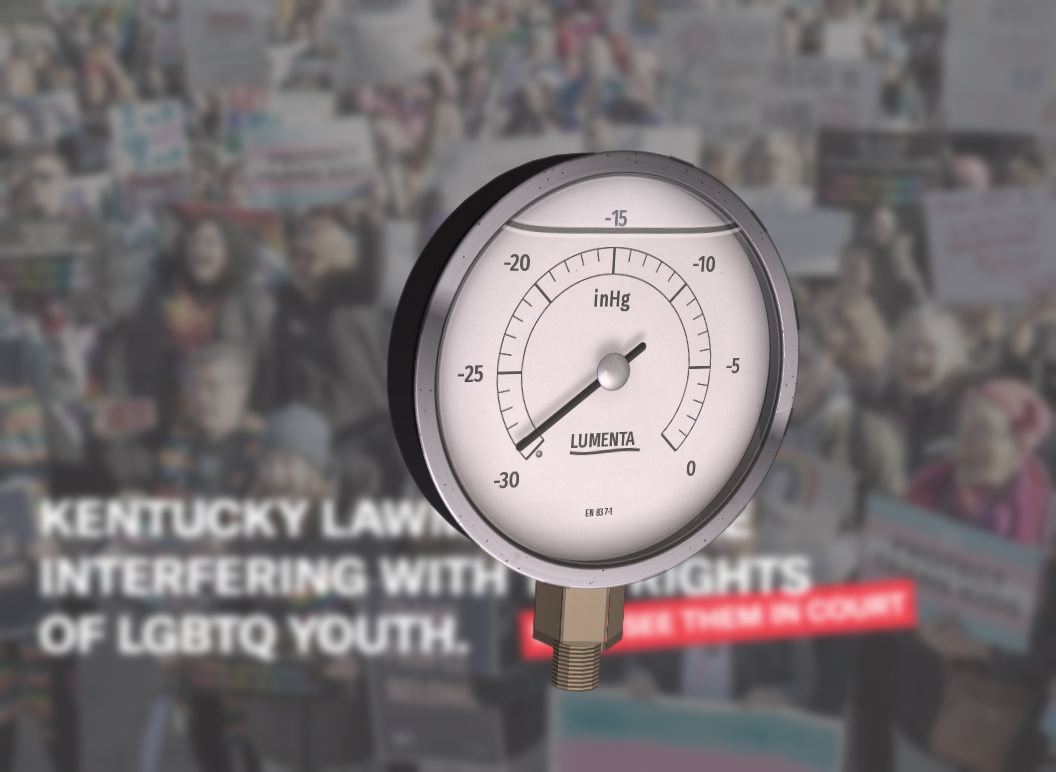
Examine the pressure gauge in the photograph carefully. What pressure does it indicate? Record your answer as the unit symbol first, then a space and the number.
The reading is inHg -29
